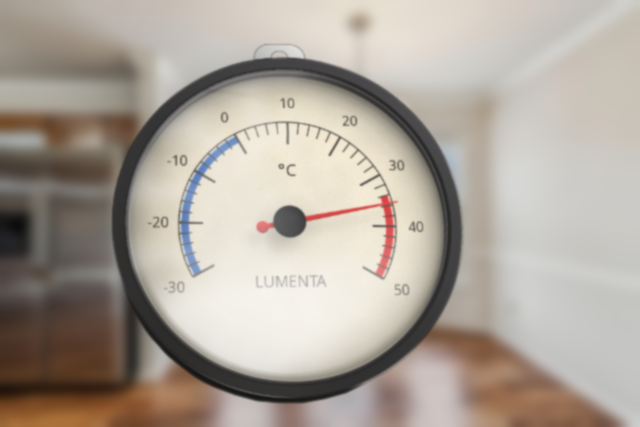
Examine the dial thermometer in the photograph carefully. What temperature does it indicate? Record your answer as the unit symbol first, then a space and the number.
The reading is °C 36
